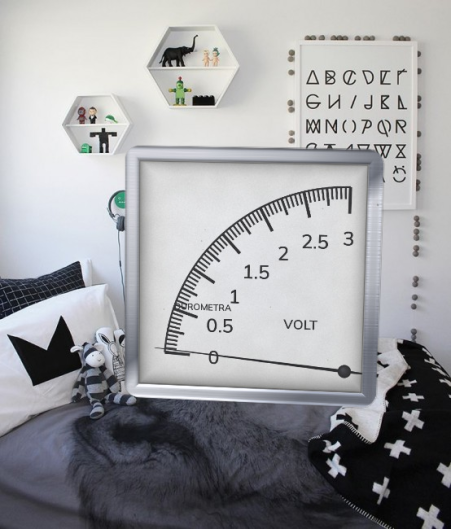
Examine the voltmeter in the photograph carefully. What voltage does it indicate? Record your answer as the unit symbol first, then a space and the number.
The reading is V 0.05
